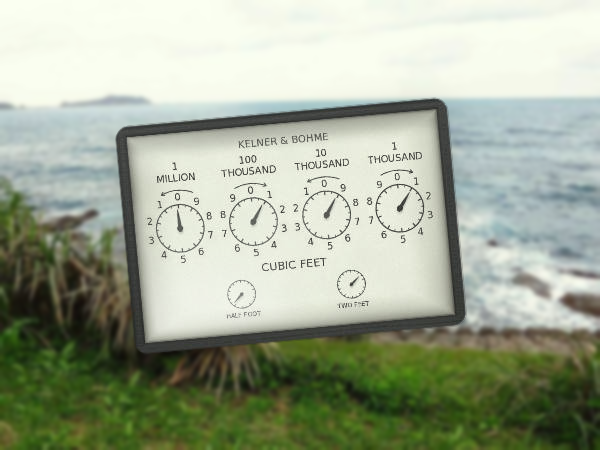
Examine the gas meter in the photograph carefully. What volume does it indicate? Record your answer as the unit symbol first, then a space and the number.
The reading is ft³ 9100
